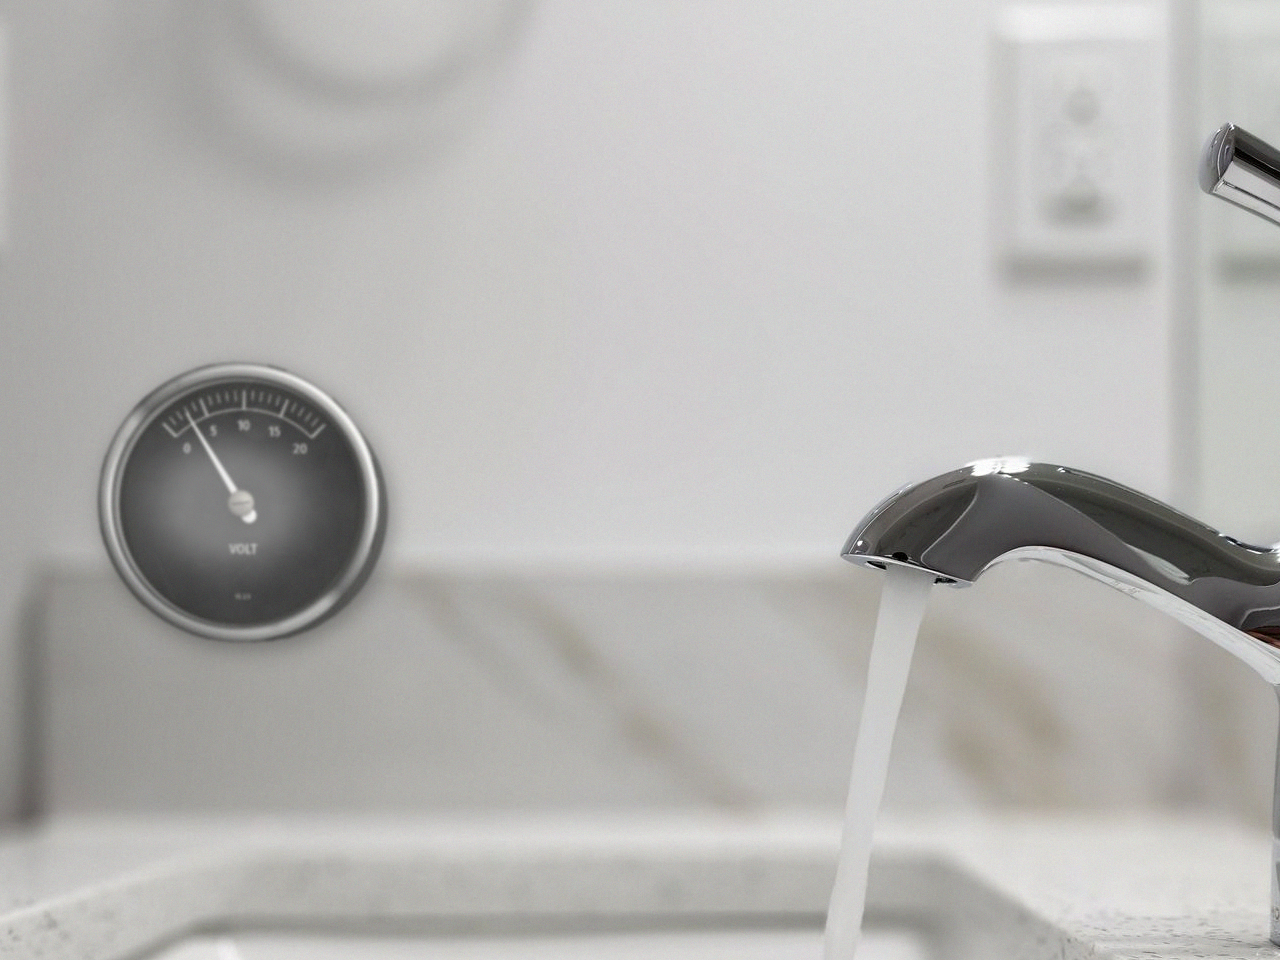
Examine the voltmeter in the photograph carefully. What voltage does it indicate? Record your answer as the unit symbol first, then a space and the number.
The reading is V 3
